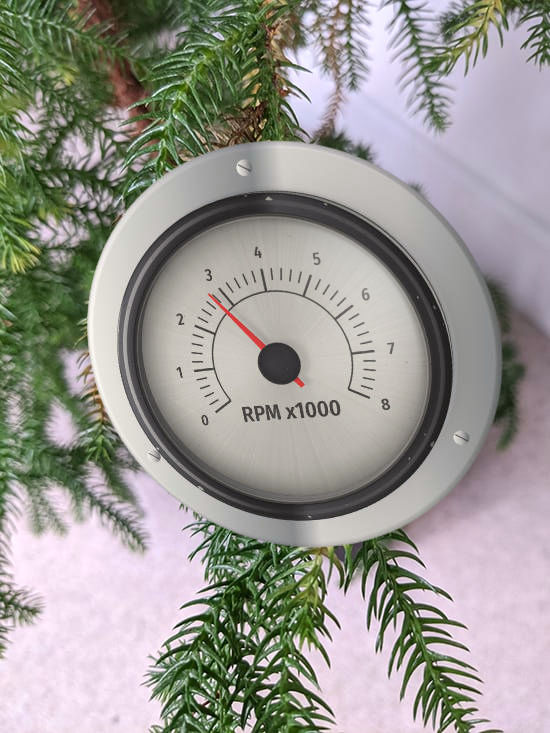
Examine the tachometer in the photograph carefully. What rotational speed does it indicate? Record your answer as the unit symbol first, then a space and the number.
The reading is rpm 2800
